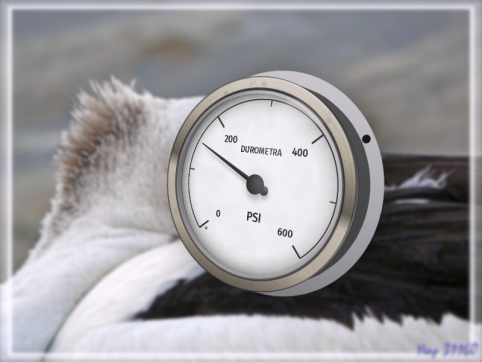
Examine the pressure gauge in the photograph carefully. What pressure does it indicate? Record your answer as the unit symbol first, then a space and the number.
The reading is psi 150
